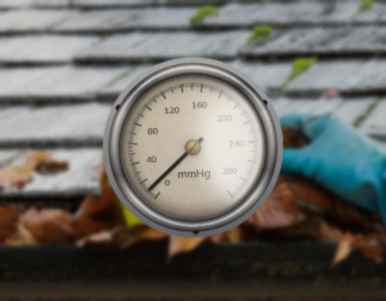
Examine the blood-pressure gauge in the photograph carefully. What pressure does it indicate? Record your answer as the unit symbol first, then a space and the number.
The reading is mmHg 10
